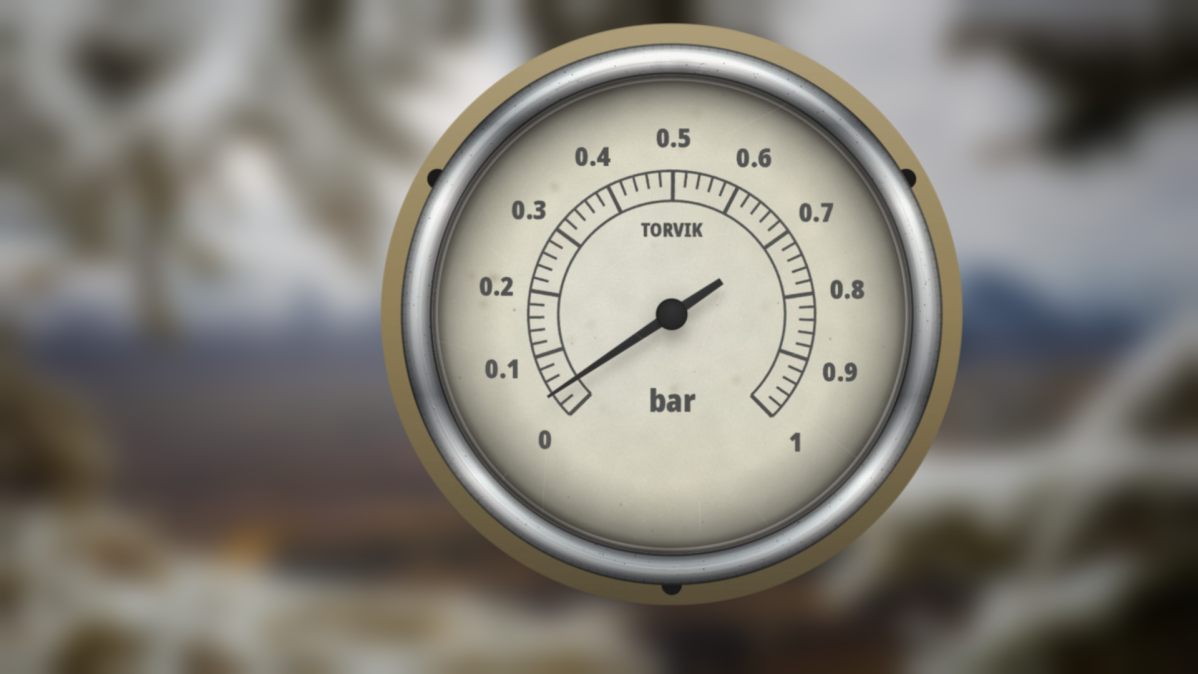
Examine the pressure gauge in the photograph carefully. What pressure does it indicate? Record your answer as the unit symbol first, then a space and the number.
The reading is bar 0.04
